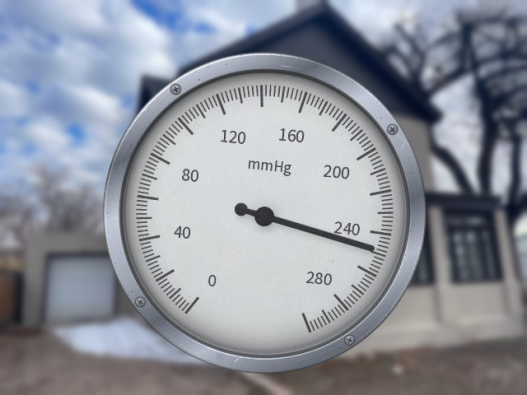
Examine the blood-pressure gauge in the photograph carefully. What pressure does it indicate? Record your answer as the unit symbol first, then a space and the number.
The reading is mmHg 248
